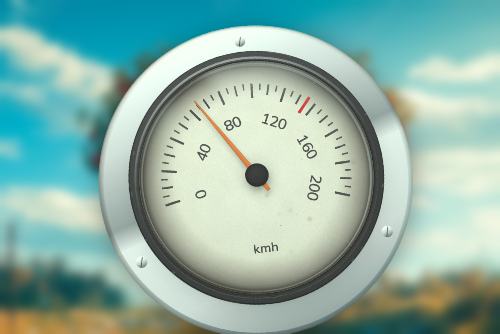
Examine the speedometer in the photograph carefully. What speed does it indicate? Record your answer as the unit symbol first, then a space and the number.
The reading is km/h 65
